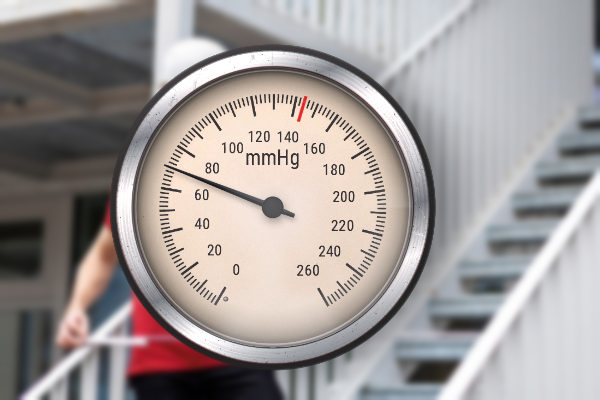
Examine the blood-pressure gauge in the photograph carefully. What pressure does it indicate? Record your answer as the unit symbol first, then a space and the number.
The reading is mmHg 70
